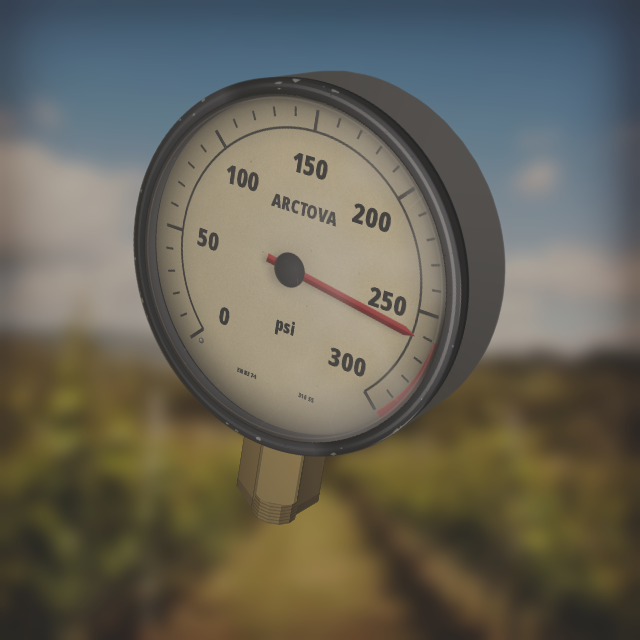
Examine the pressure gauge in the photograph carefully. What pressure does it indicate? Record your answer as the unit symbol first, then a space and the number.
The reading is psi 260
